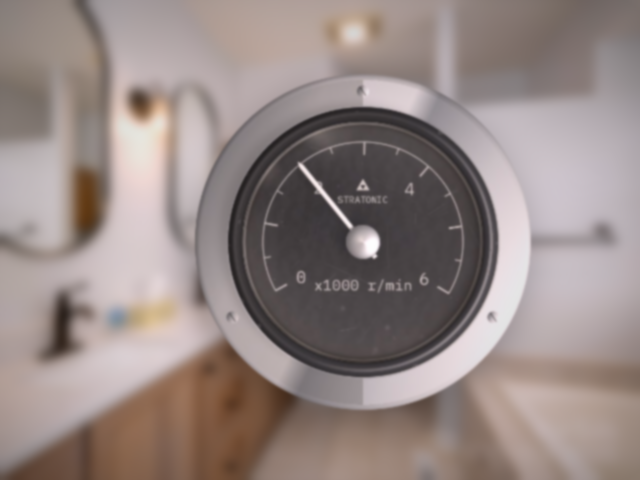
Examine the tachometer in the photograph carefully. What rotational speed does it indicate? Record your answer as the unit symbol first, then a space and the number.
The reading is rpm 2000
